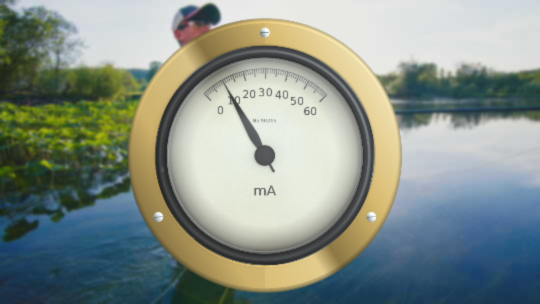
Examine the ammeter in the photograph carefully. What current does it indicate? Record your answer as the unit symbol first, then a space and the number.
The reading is mA 10
